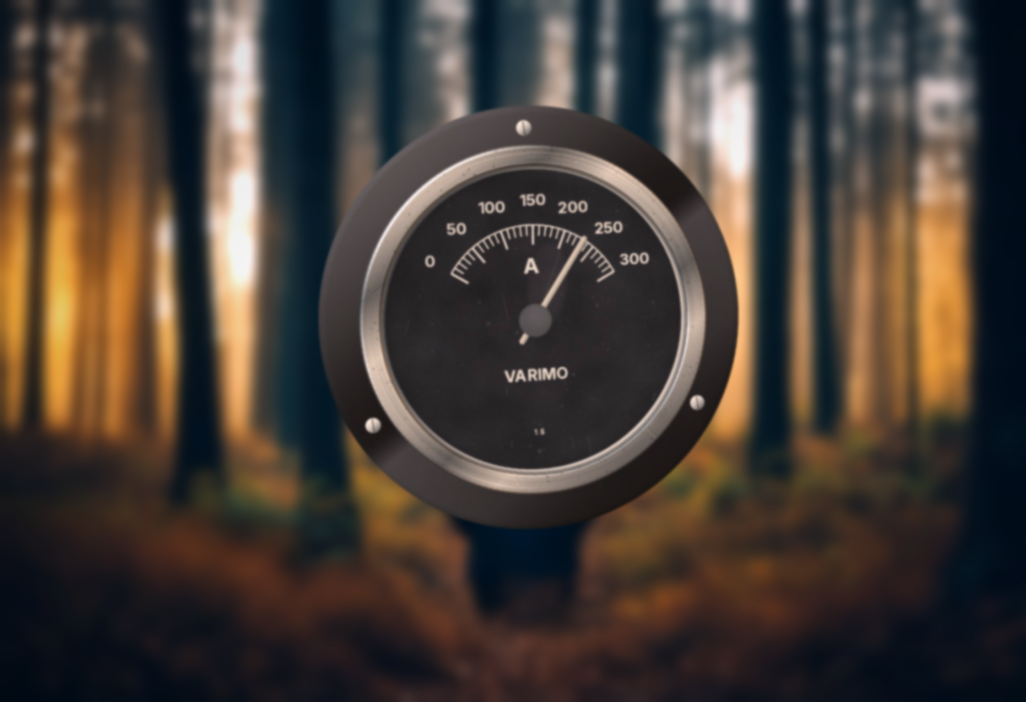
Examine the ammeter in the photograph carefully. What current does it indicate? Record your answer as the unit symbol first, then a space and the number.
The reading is A 230
